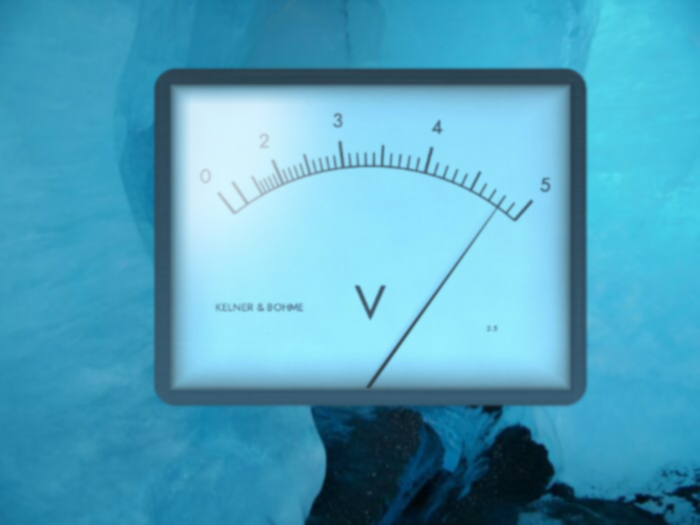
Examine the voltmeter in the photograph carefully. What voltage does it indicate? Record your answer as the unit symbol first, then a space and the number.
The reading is V 4.8
